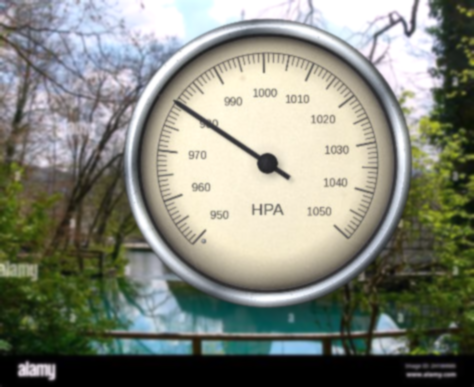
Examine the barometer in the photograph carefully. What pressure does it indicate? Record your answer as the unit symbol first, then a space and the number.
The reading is hPa 980
